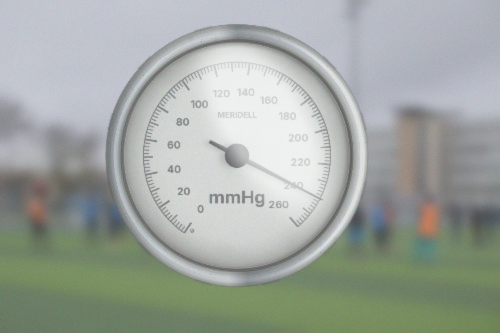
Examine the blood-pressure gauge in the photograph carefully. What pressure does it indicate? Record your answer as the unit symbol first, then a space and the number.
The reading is mmHg 240
